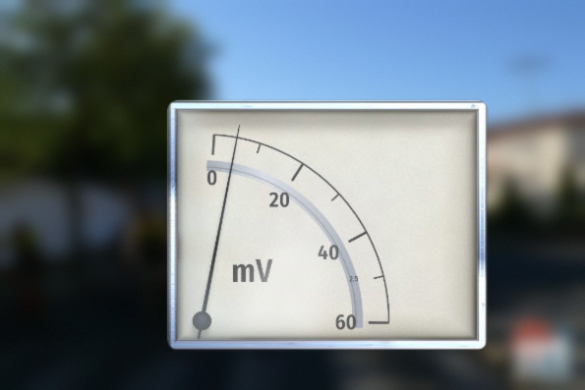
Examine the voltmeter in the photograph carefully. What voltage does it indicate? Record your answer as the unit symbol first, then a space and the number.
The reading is mV 5
